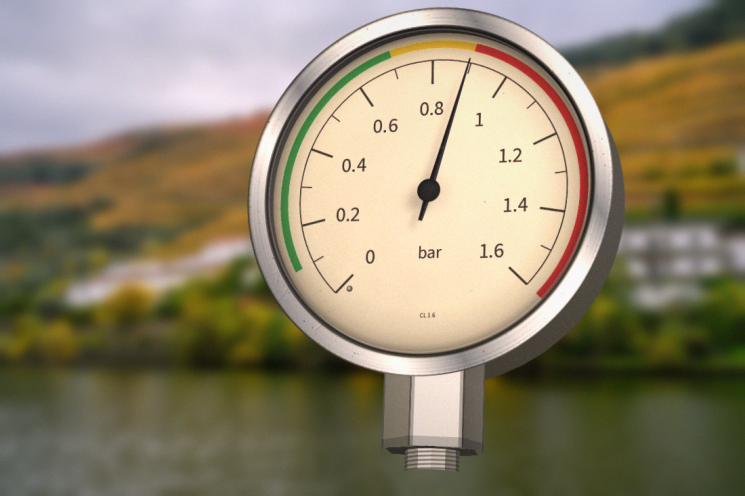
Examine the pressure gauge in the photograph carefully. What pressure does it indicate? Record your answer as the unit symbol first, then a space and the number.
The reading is bar 0.9
